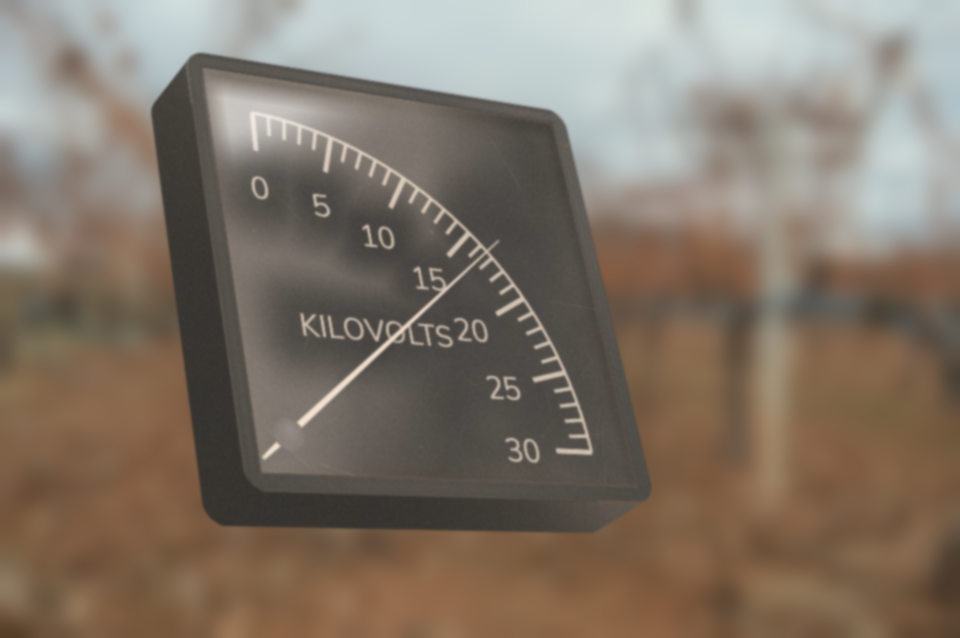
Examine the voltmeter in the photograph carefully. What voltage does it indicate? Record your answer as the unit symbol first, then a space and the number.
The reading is kV 16.5
